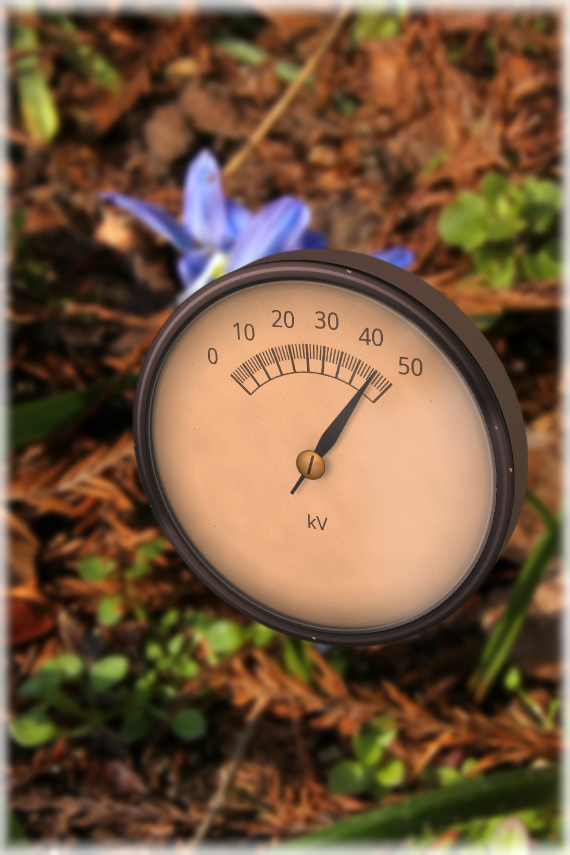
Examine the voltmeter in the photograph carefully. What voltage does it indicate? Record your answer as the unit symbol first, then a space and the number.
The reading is kV 45
